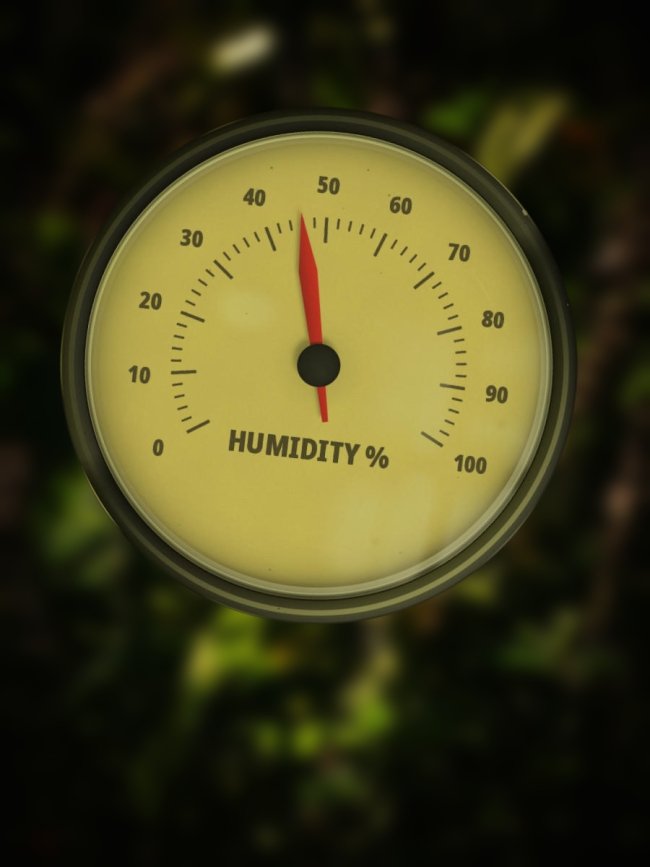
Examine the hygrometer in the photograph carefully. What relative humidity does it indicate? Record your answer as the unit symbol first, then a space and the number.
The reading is % 46
